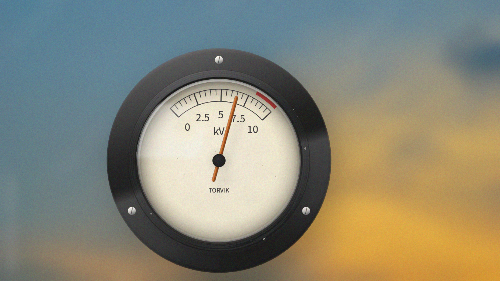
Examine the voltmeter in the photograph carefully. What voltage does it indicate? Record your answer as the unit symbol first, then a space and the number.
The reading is kV 6.5
